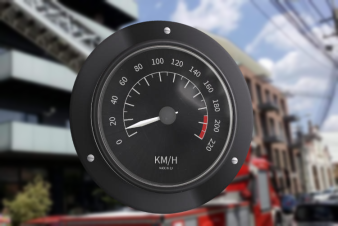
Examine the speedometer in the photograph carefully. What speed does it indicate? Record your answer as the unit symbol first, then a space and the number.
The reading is km/h 10
